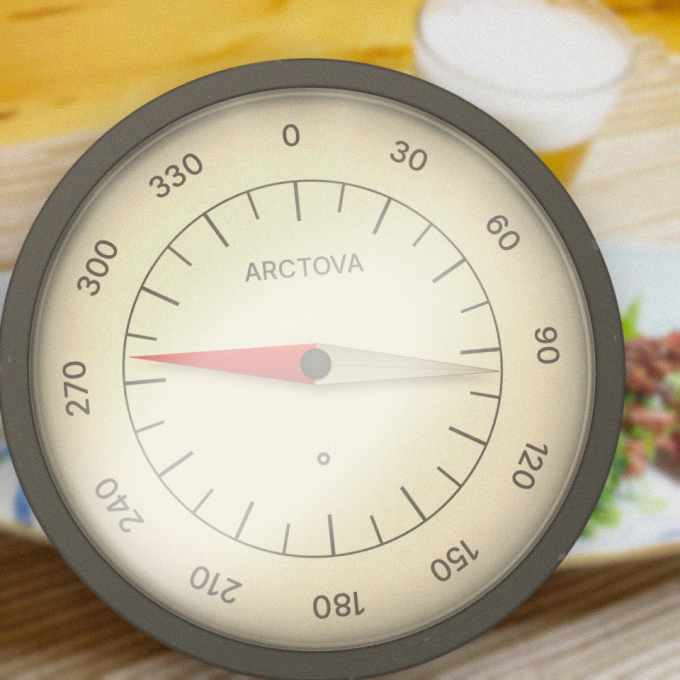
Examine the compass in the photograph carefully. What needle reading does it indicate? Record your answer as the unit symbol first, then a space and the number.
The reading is ° 277.5
